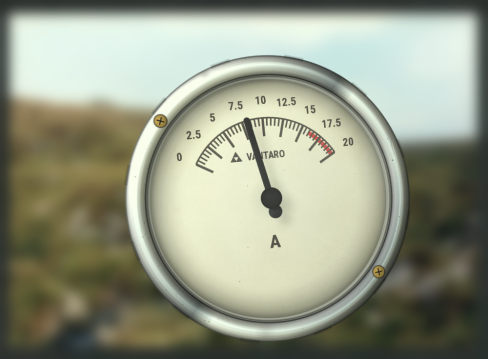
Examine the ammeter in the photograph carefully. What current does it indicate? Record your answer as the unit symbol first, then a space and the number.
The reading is A 8
